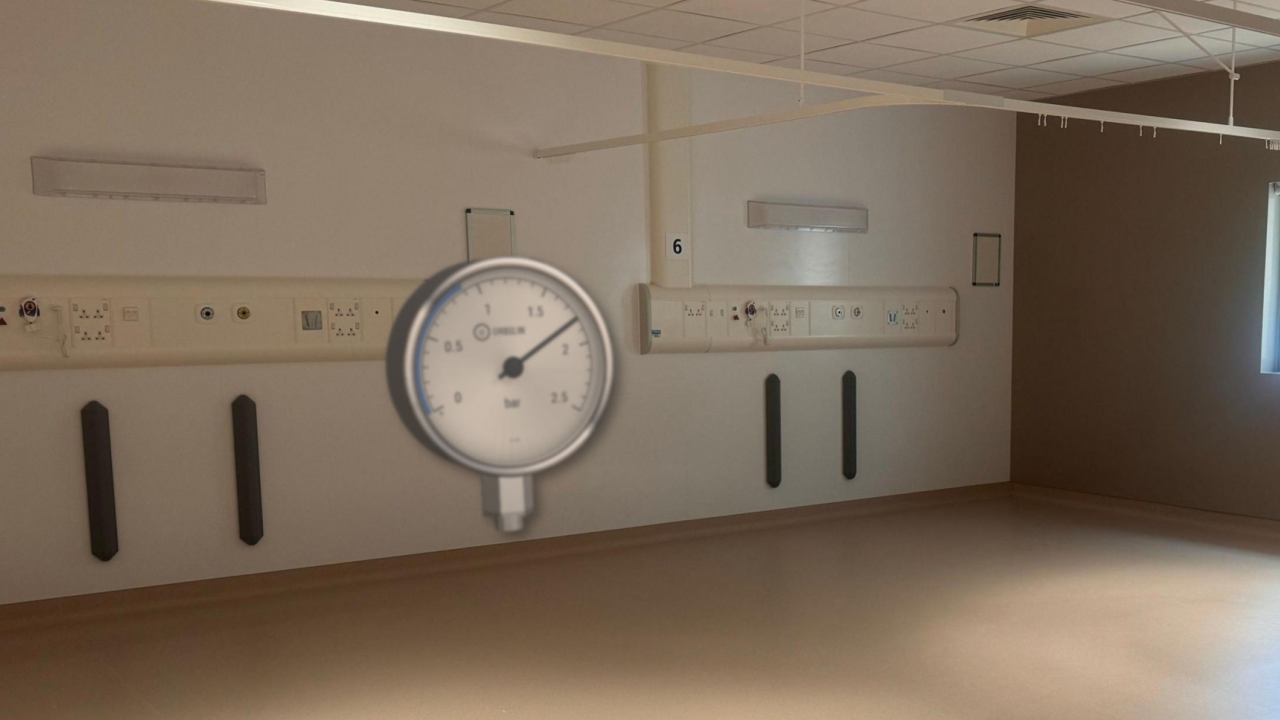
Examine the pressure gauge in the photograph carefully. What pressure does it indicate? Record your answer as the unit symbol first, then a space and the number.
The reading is bar 1.8
